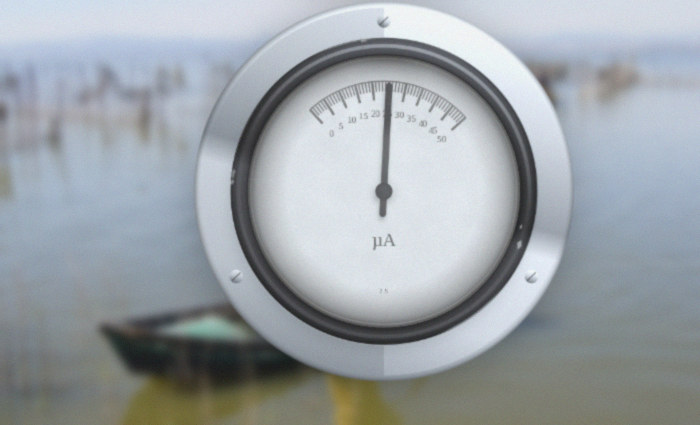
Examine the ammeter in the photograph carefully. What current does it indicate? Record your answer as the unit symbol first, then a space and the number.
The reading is µA 25
